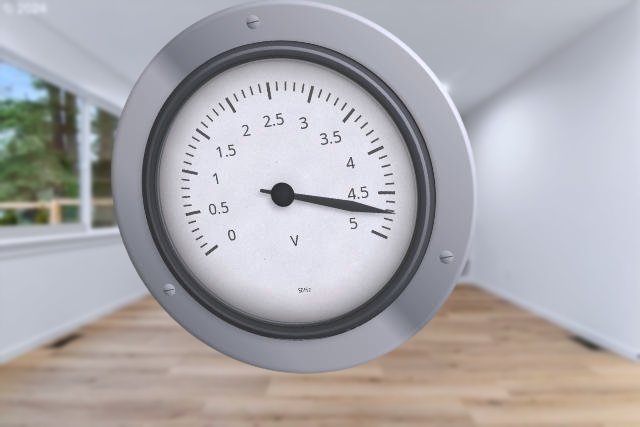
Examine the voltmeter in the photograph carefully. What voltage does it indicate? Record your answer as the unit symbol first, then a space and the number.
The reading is V 4.7
